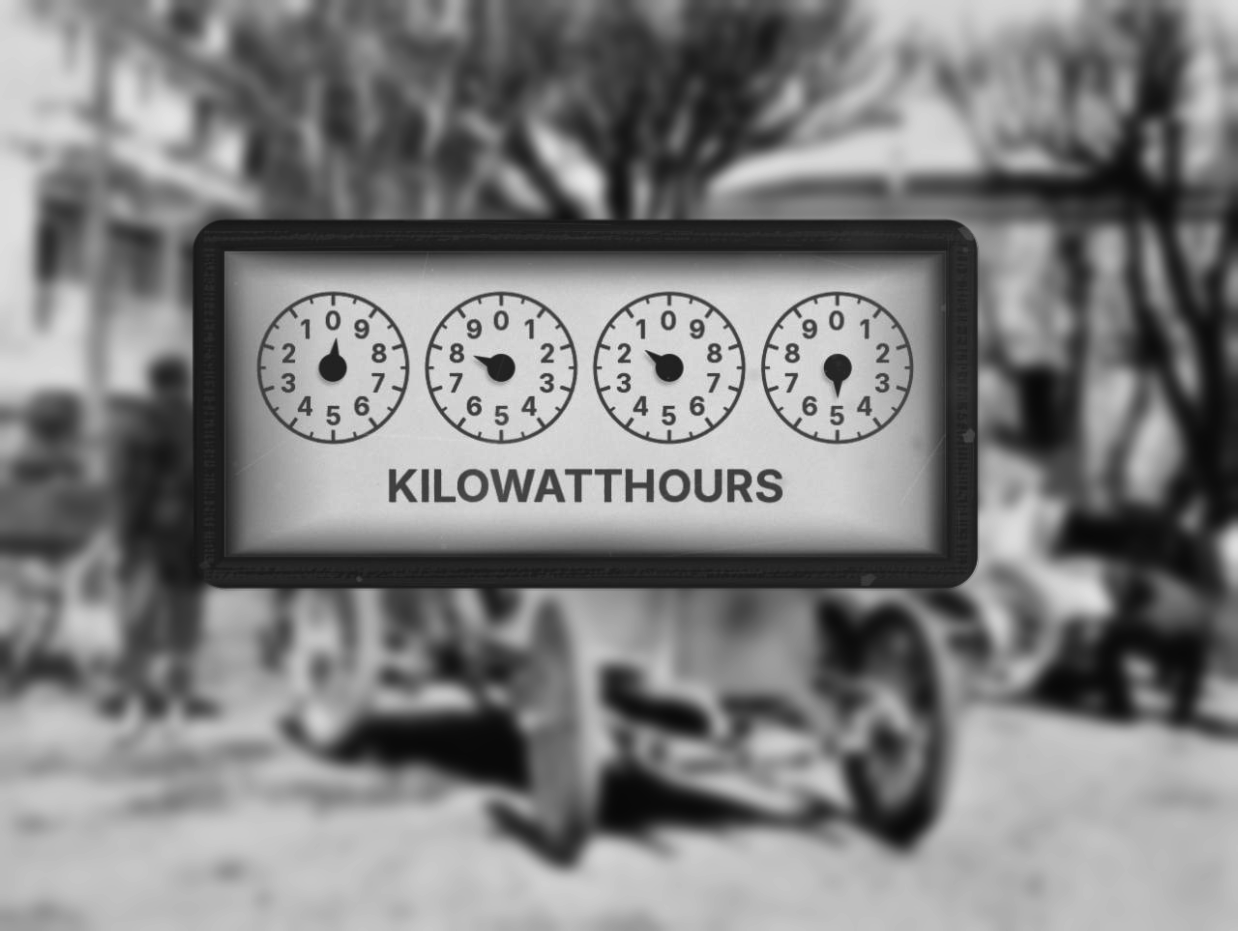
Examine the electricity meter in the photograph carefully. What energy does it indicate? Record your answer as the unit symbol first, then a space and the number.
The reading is kWh 9815
